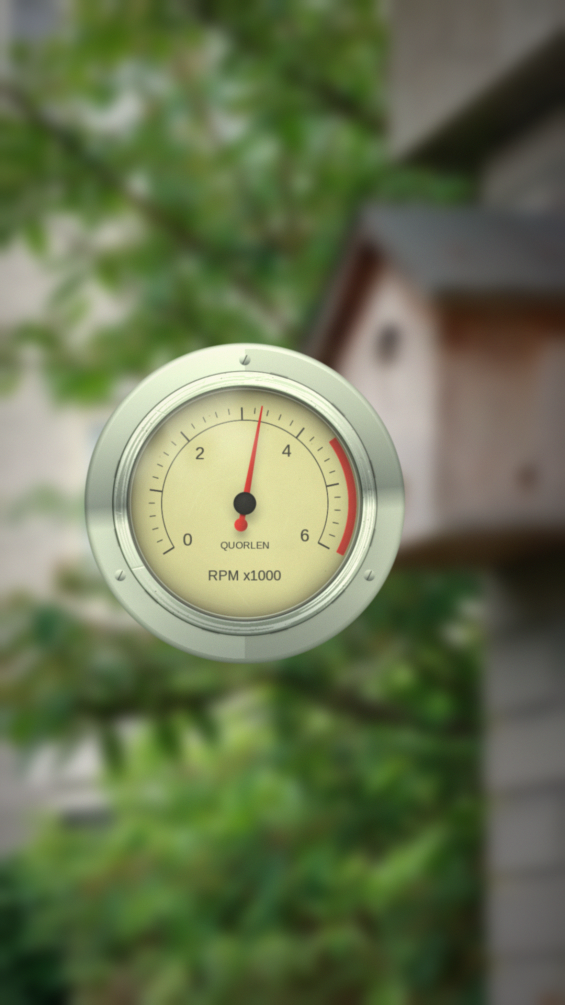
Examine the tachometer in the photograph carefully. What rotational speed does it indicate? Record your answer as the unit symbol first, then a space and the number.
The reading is rpm 3300
